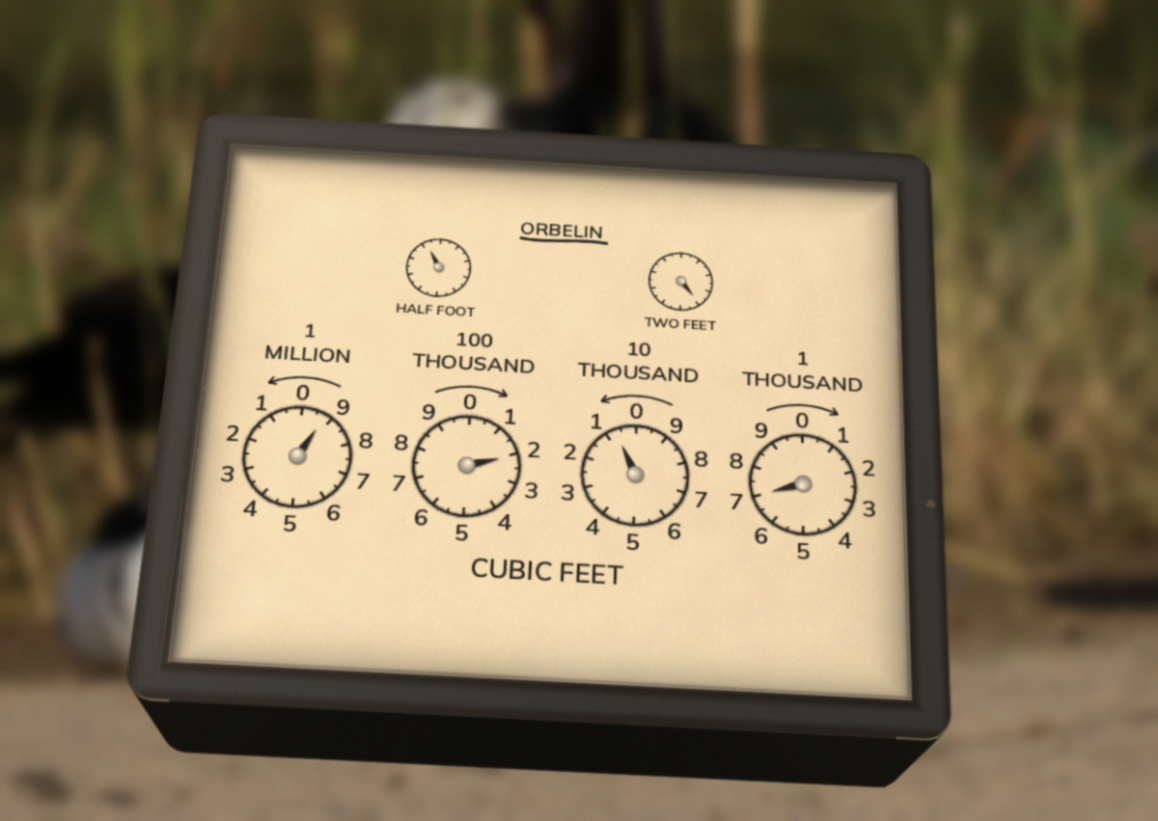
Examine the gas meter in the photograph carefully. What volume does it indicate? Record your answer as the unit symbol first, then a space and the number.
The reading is ft³ 920700
